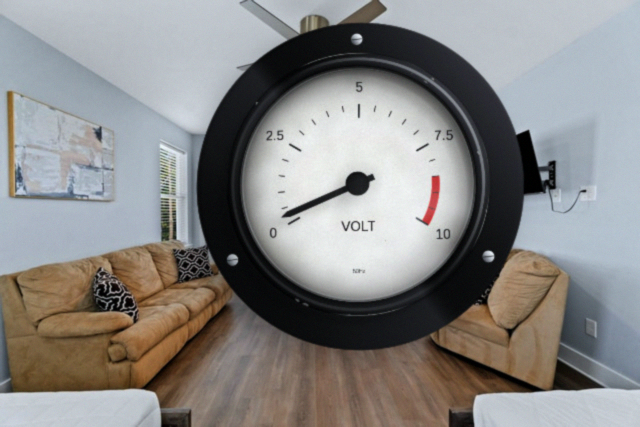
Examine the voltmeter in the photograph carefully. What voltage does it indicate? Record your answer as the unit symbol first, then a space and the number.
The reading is V 0.25
